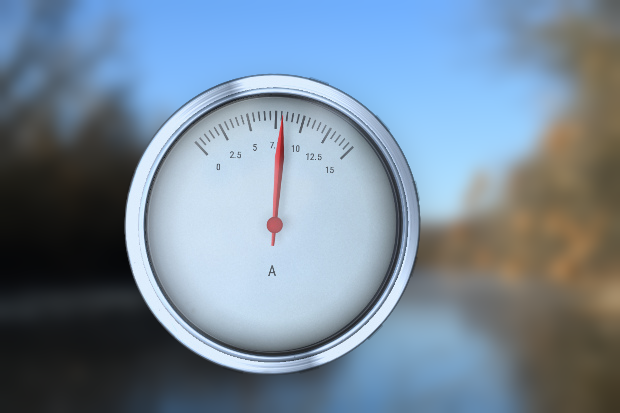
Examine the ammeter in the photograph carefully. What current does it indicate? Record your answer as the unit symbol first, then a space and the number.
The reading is A 8
